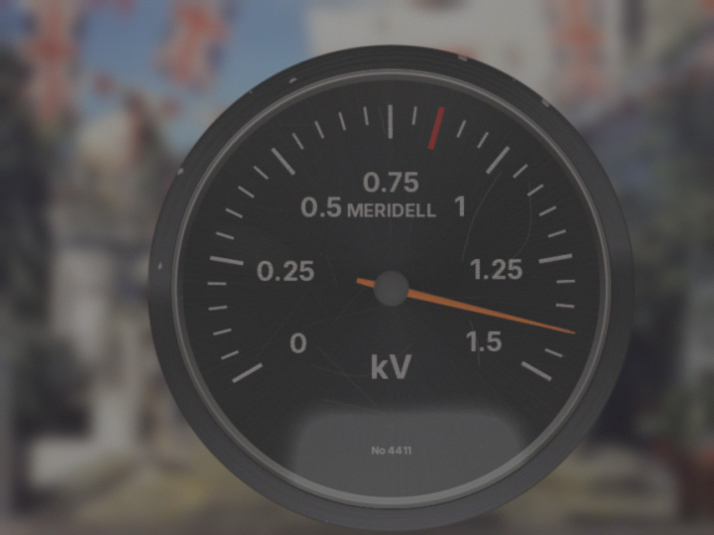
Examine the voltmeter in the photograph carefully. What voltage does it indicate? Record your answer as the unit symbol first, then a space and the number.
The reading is kV 1.4
